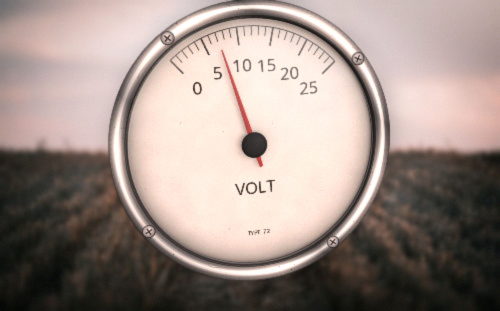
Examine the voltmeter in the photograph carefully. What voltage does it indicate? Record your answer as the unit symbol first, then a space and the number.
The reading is V 7
